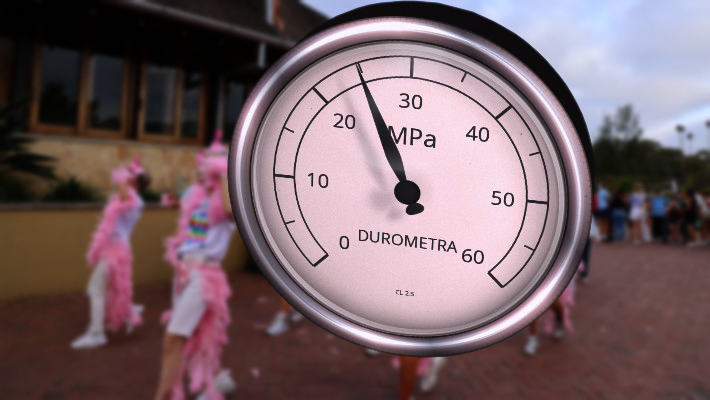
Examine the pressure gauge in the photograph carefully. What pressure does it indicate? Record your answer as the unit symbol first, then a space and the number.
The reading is MPa 25
